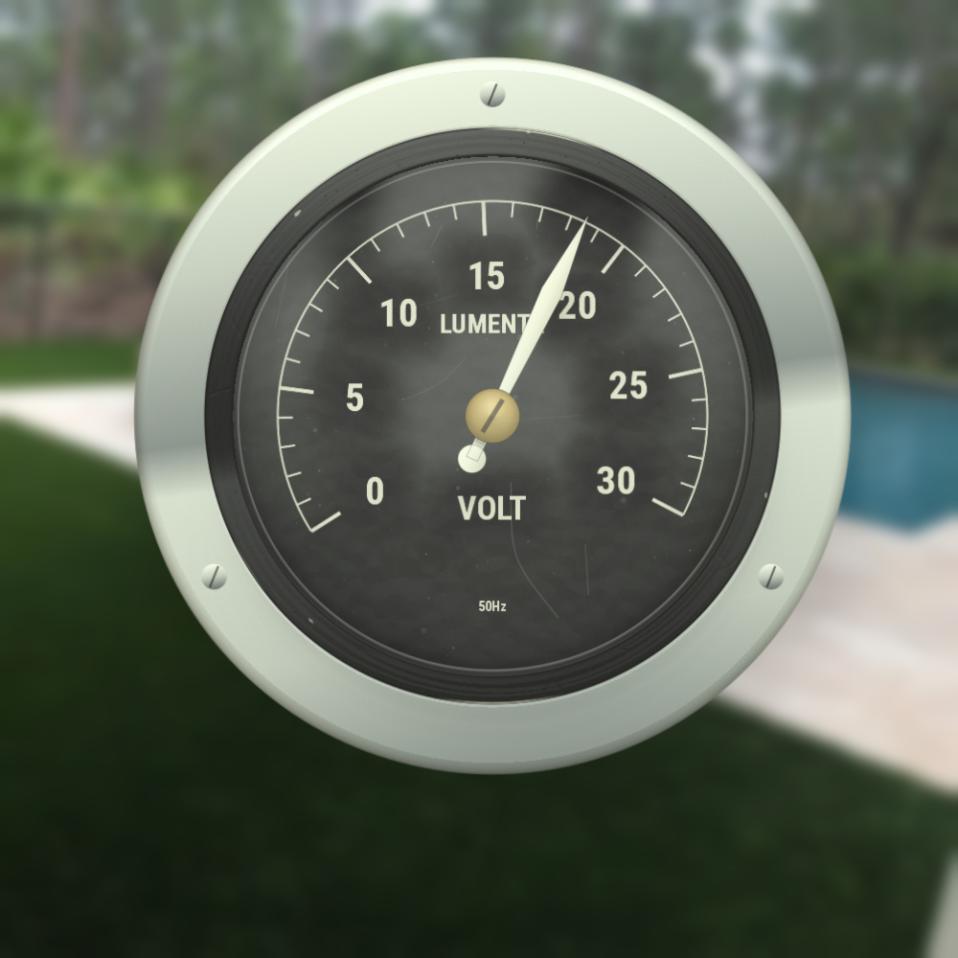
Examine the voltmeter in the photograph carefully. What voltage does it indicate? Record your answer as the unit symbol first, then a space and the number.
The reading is V 18.5
